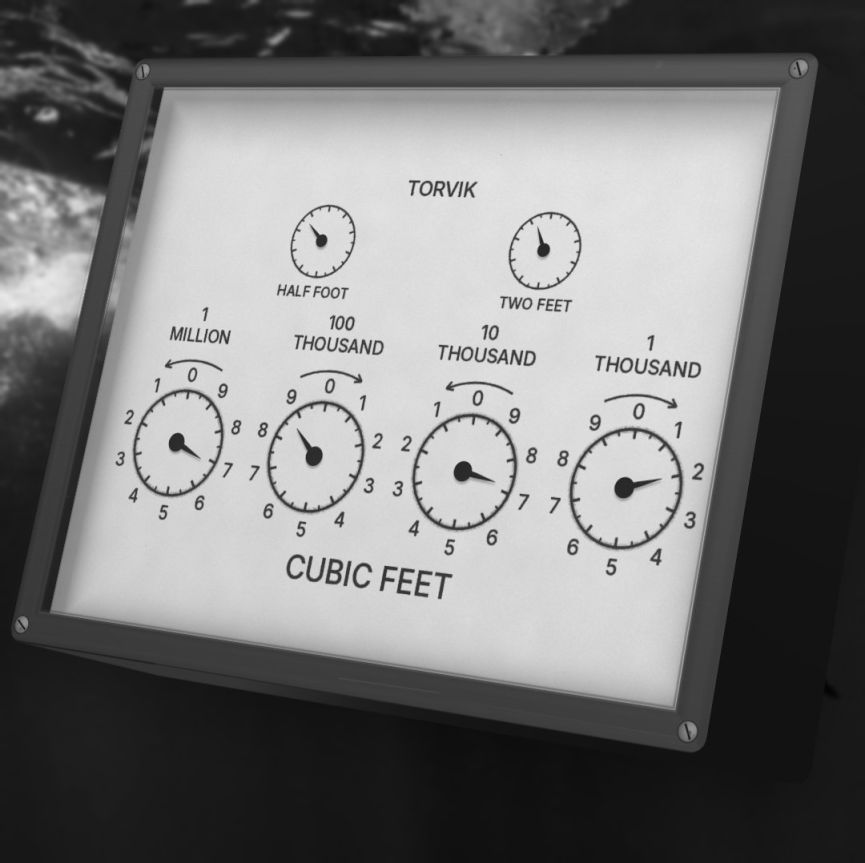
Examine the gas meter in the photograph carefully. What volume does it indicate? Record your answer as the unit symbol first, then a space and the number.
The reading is ft³ 687200
